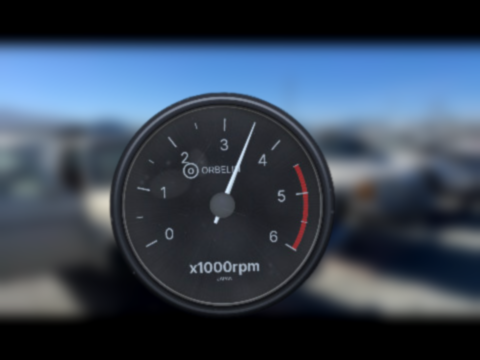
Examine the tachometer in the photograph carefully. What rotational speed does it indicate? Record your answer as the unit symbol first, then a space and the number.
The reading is rpm 3500
